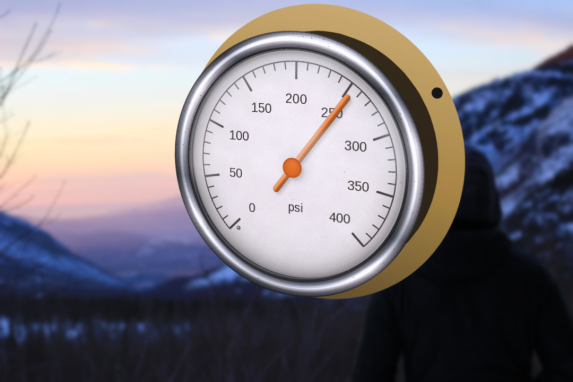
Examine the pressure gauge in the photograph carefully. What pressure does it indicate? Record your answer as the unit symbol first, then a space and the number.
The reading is psi 255
